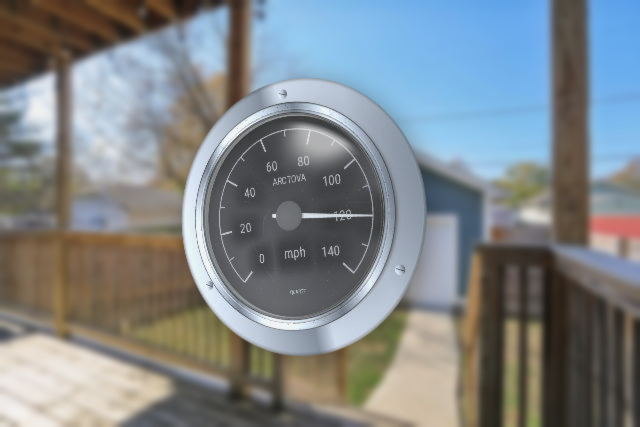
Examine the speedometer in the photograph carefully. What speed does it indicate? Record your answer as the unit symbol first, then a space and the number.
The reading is mph 120
